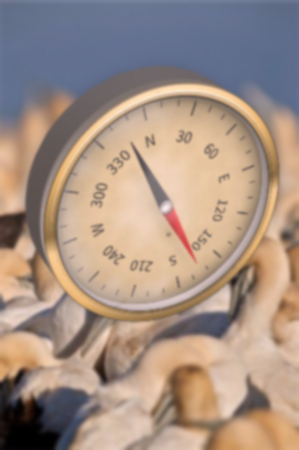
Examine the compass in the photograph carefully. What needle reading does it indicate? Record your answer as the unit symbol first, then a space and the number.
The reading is ° 165
